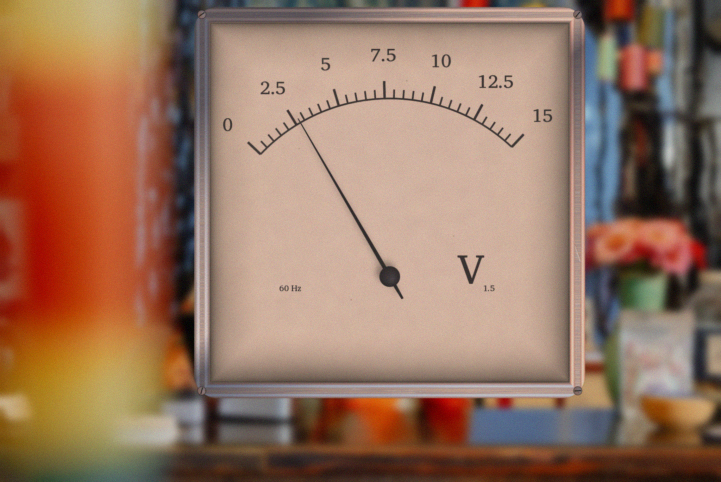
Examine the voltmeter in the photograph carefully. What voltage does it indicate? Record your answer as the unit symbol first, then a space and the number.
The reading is V 2.75
